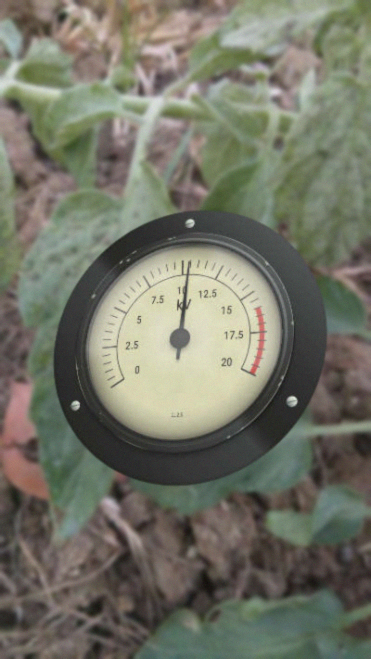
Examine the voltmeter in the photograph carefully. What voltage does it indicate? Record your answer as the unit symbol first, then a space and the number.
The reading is kV 10.5
